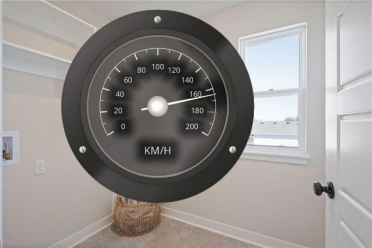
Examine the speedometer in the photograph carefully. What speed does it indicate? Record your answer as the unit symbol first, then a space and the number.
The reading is km/h 165
